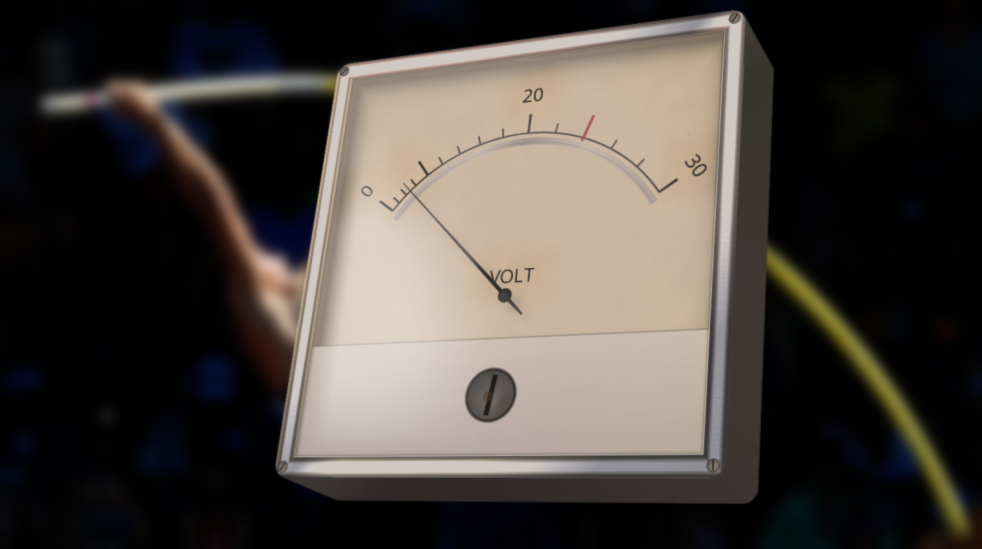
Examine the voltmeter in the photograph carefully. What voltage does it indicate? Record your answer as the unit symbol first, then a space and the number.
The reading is V 7
